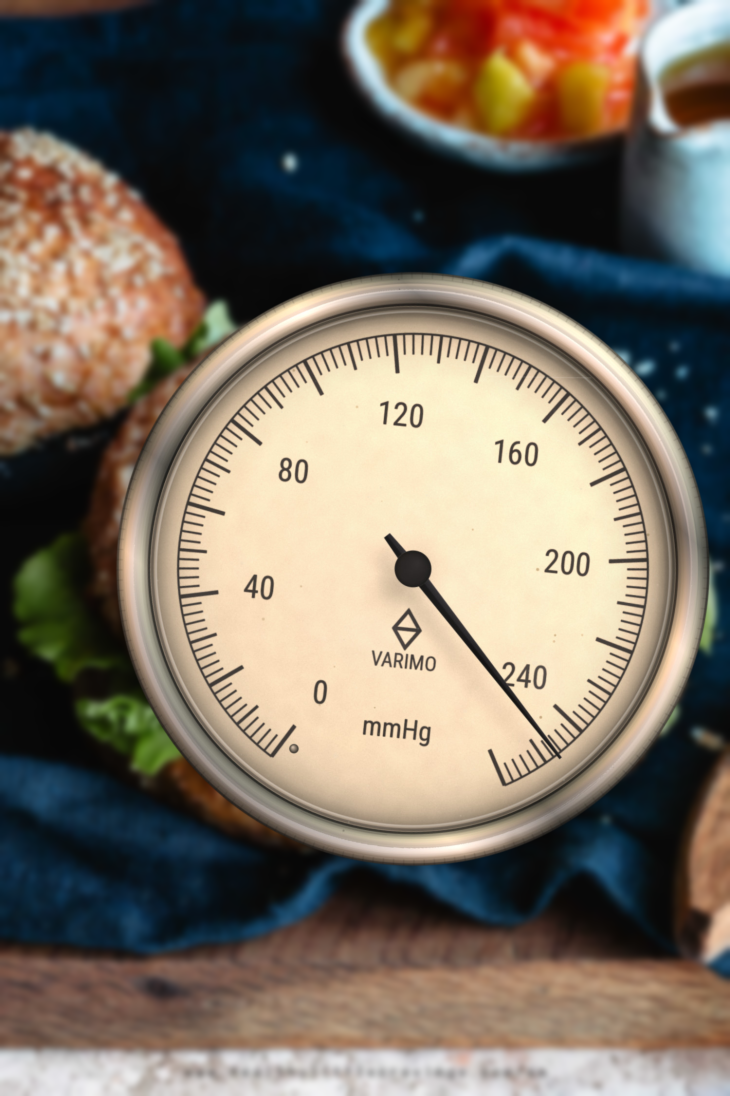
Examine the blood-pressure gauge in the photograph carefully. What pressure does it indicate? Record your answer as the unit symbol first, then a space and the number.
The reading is mmHg 247
